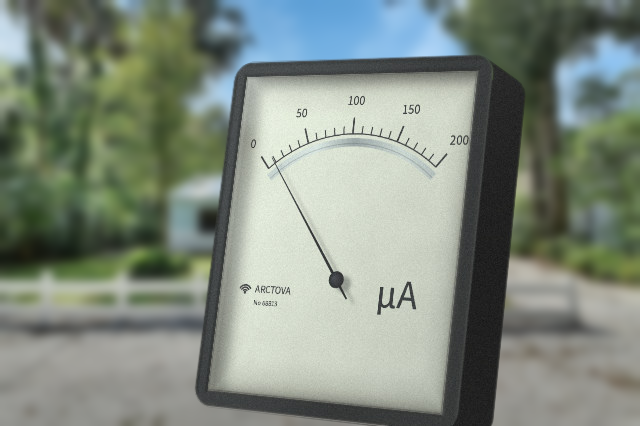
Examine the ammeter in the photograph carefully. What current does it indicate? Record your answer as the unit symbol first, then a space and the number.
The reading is µA 10
